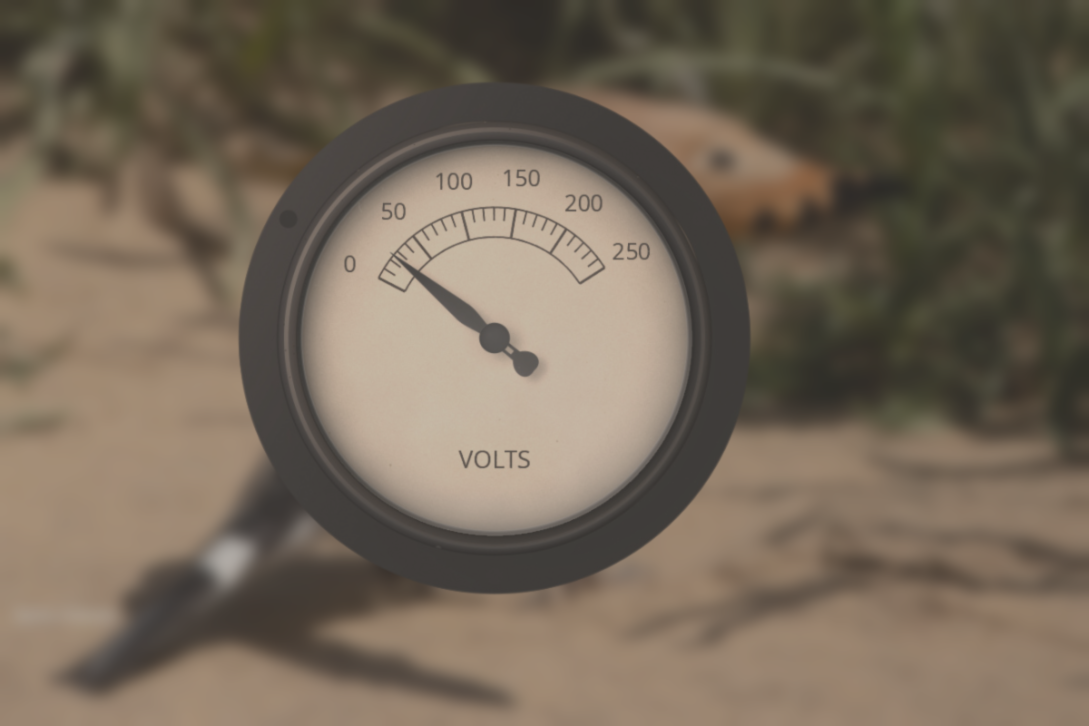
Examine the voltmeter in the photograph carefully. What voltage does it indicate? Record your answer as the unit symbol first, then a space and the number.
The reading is V 25
